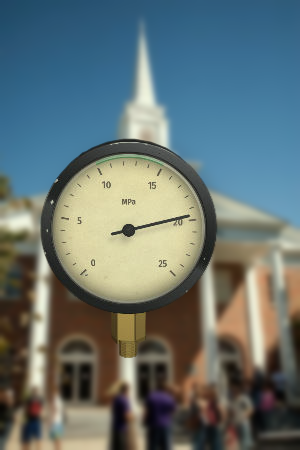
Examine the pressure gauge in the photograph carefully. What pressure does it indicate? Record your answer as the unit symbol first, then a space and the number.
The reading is MPa 19.5
